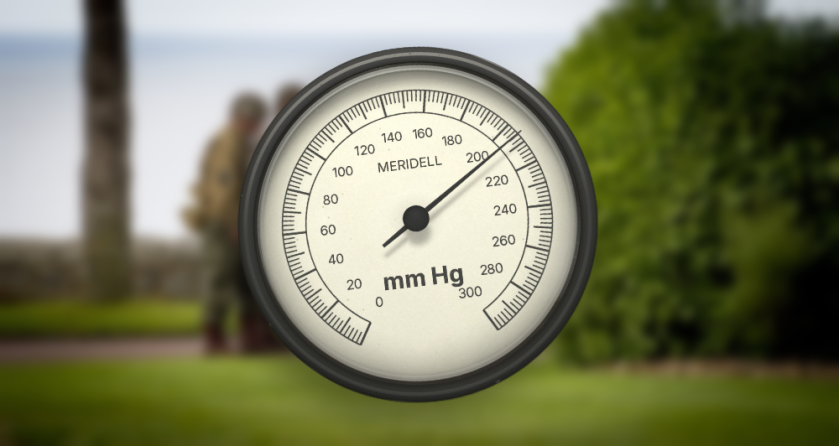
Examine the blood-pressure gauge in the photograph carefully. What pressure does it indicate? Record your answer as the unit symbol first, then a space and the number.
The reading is mmHg 206
